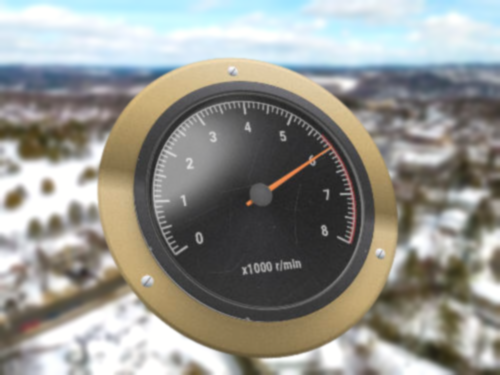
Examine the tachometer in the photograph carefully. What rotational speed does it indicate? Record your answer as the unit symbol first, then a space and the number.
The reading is rpm 6000
